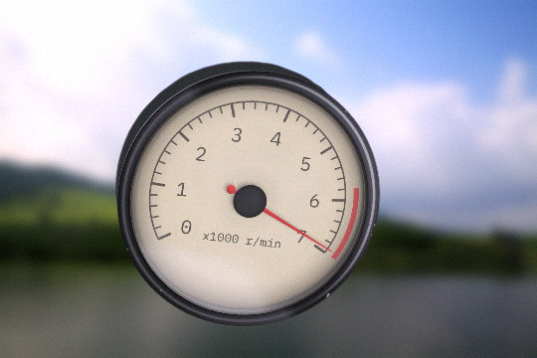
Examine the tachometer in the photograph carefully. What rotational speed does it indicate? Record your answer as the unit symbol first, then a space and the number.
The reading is rpm 6900
